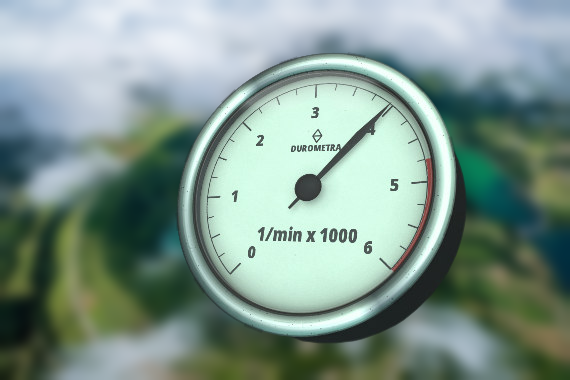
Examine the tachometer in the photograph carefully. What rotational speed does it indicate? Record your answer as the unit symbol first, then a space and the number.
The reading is rpm 4000
